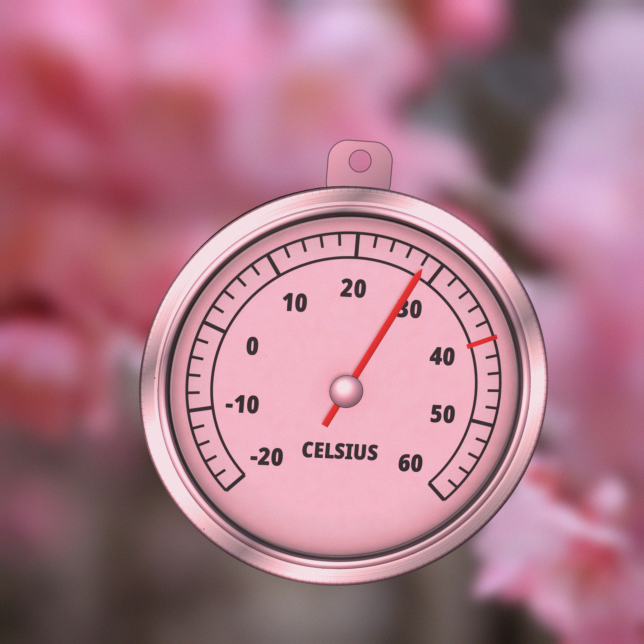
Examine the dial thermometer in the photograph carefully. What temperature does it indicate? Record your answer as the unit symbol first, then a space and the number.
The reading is °C 28
